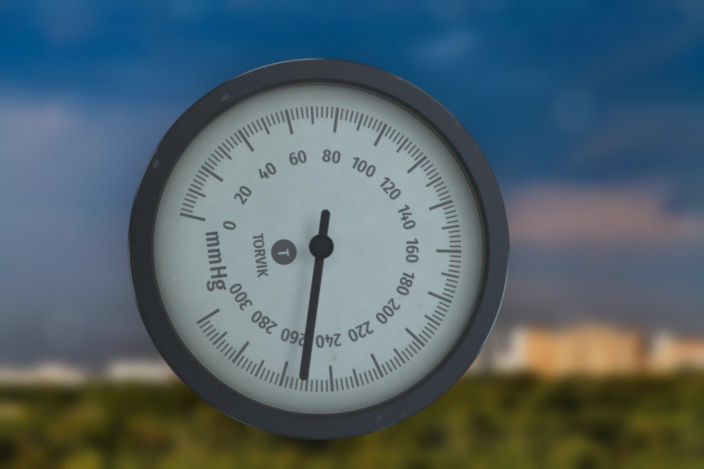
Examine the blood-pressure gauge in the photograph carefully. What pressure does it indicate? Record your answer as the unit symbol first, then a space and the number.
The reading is mmHg 252
